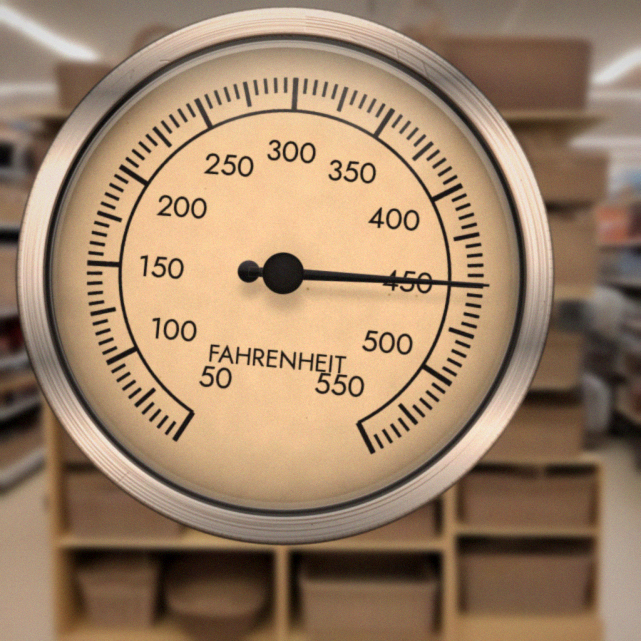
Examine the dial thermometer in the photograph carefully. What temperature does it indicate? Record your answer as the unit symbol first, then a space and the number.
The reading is °F 450
